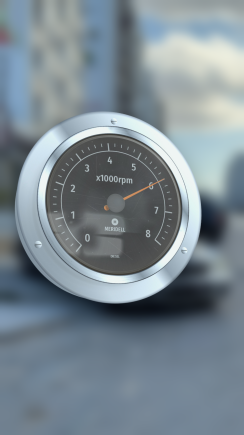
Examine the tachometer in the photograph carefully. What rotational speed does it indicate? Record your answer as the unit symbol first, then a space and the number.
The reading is rpm 6000
